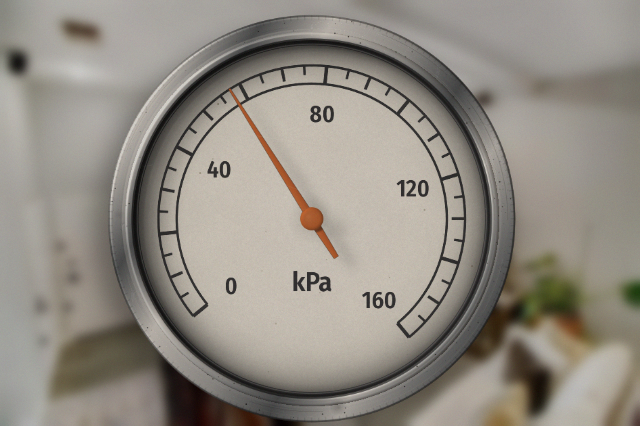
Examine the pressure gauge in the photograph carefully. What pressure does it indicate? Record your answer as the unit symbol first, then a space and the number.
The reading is kPa 57.5
